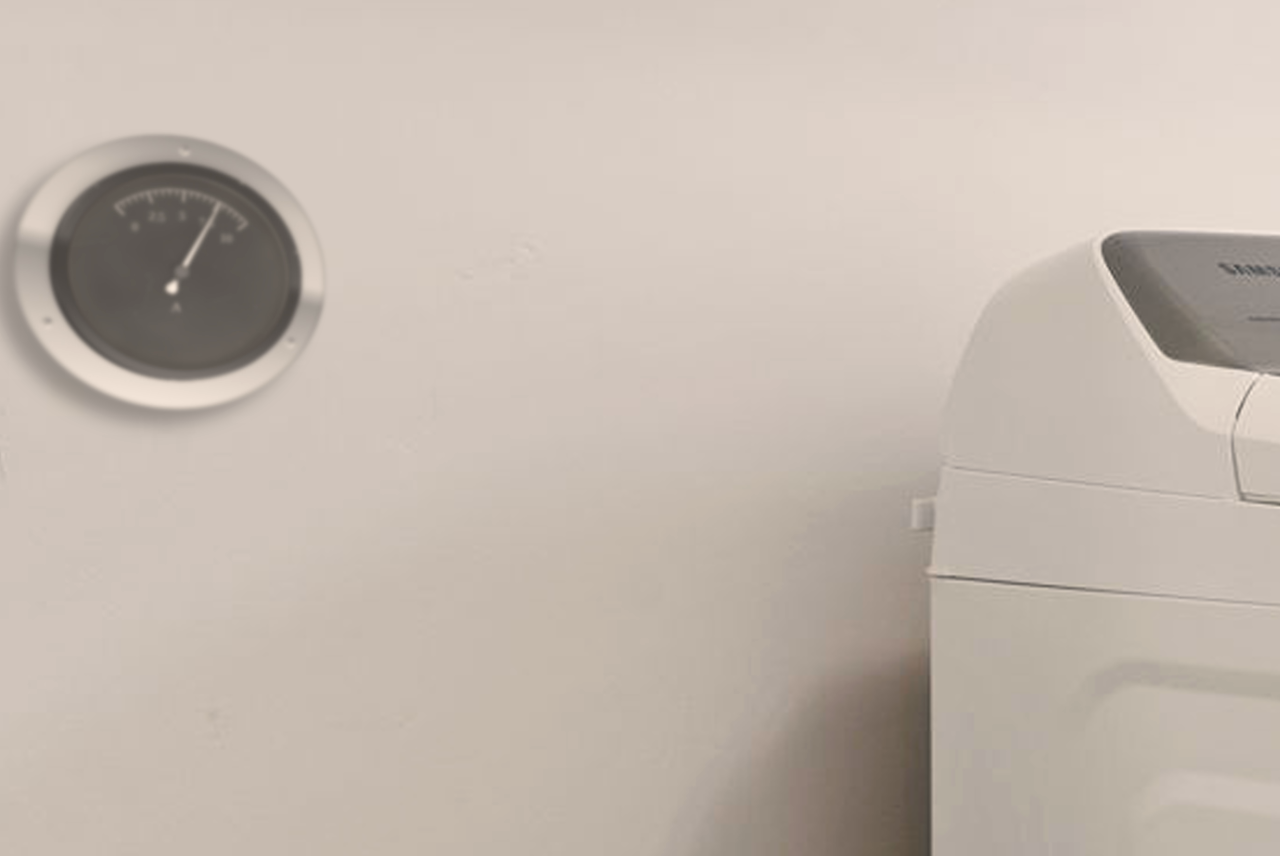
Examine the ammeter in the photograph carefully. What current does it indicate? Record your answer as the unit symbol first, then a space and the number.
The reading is A 7.5
